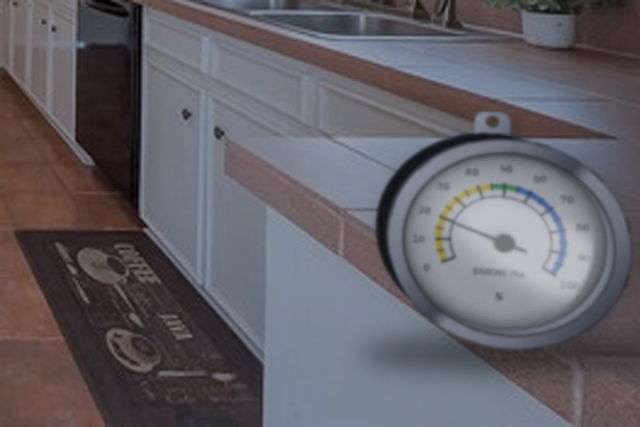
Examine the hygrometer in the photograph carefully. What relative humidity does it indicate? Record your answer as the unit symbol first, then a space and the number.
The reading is % 20
